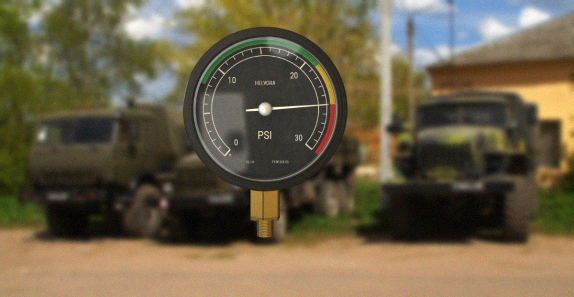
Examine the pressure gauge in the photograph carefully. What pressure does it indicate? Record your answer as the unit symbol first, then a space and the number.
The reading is psi 25
